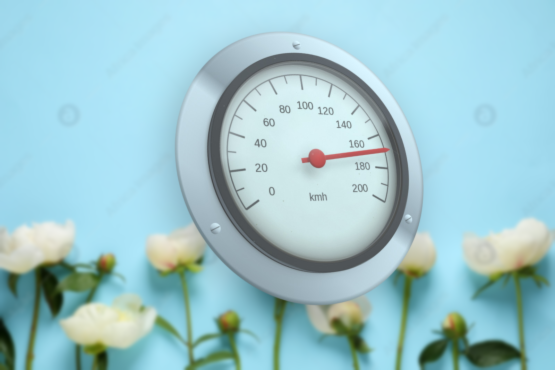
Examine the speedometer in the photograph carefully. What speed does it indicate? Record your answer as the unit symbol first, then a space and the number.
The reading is km/h 170
